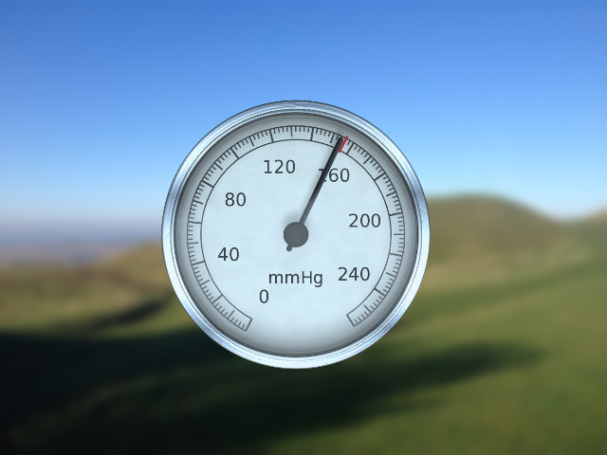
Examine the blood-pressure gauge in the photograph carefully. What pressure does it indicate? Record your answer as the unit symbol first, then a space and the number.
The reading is mmHg 154
